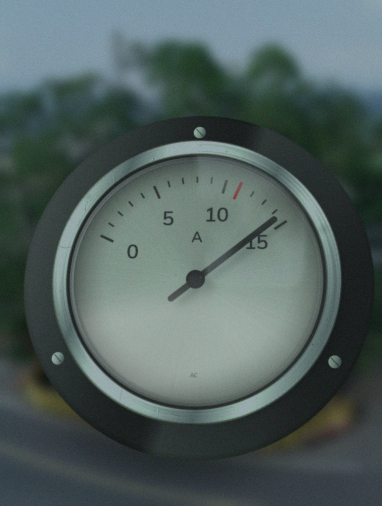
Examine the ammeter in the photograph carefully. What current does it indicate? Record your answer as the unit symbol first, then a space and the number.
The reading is A 14.5
